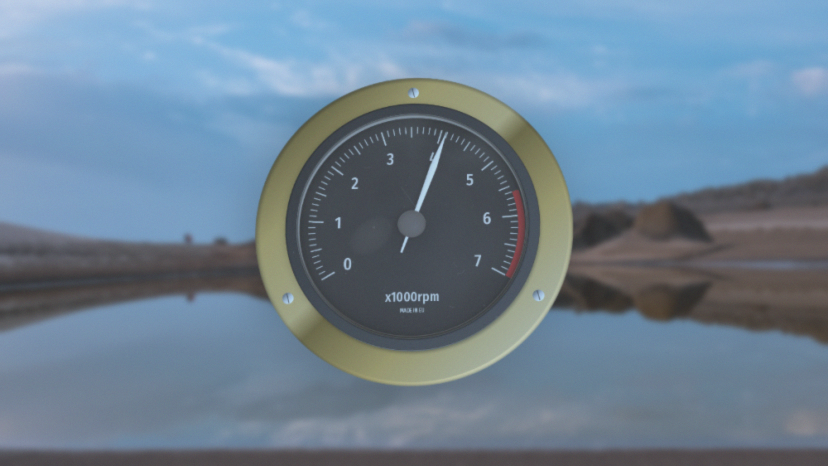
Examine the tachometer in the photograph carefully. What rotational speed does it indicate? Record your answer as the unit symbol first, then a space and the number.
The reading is rpm 4100
